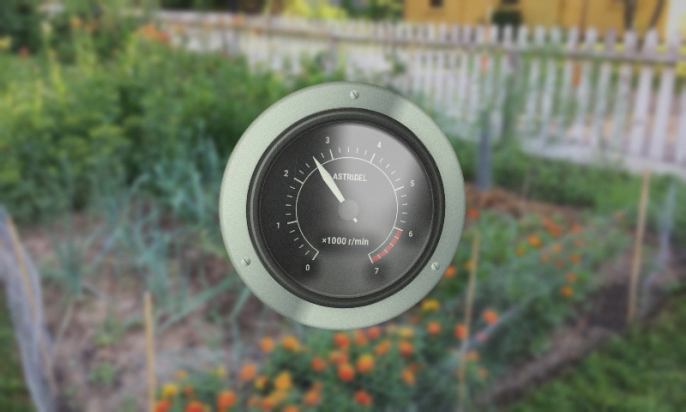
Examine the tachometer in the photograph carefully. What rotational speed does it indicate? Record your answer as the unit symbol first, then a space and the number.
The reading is rpm 2600
